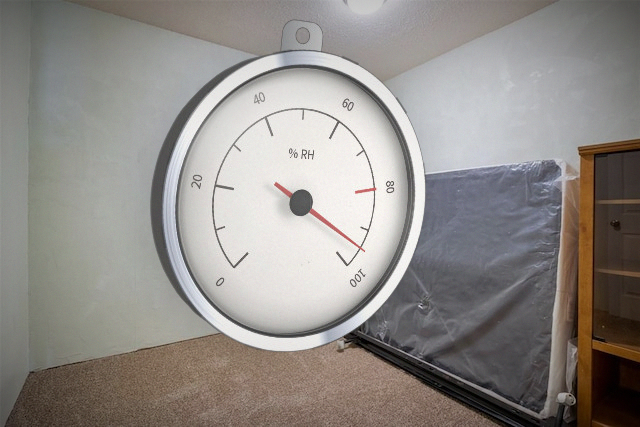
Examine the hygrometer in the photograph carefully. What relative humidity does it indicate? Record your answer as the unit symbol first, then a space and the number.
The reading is % 95
